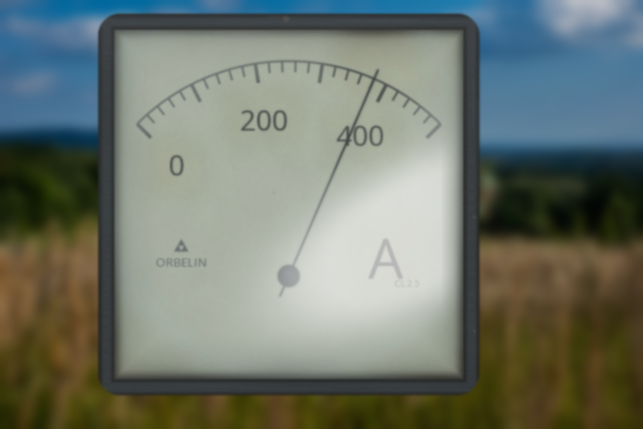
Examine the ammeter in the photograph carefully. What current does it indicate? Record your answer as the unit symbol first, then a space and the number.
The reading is A 380
